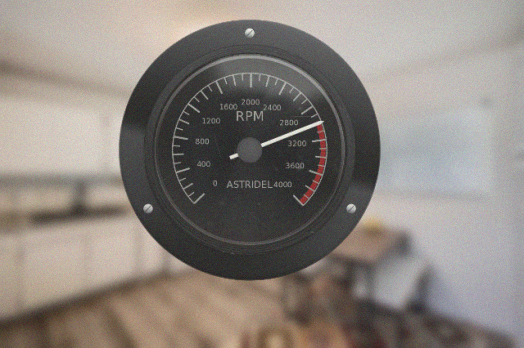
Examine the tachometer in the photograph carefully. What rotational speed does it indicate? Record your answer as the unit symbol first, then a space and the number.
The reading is rpm 3000
